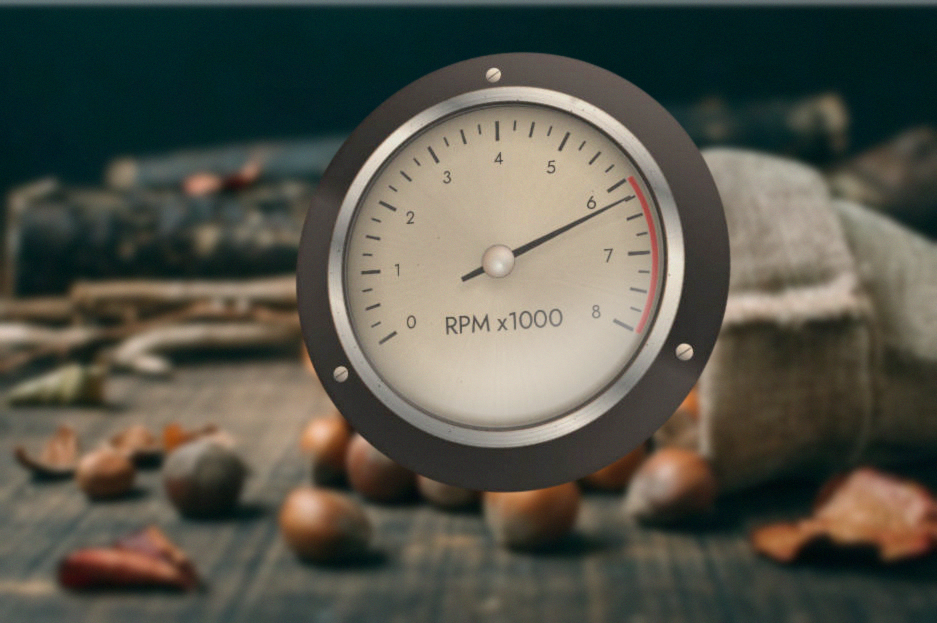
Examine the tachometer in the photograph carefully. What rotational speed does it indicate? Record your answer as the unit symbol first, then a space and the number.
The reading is rpm 6250
